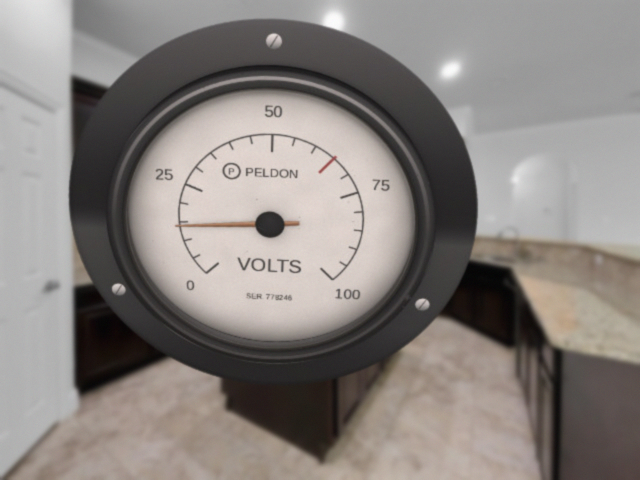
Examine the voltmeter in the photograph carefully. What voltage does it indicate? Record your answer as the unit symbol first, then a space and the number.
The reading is V 15
